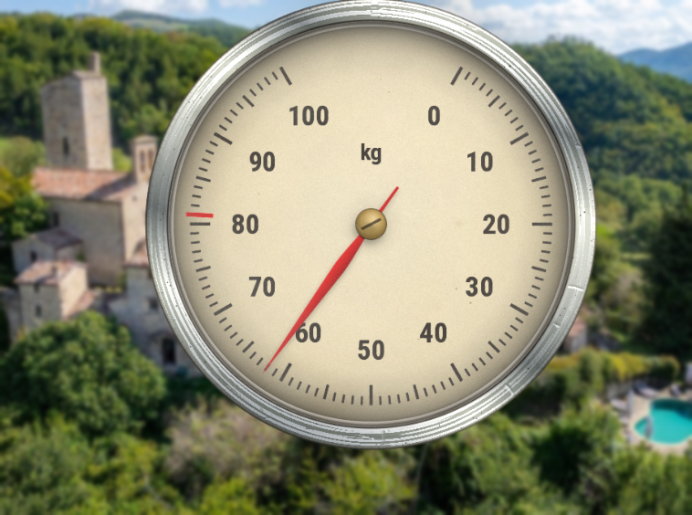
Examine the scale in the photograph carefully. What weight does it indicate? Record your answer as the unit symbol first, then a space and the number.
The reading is kg 62
